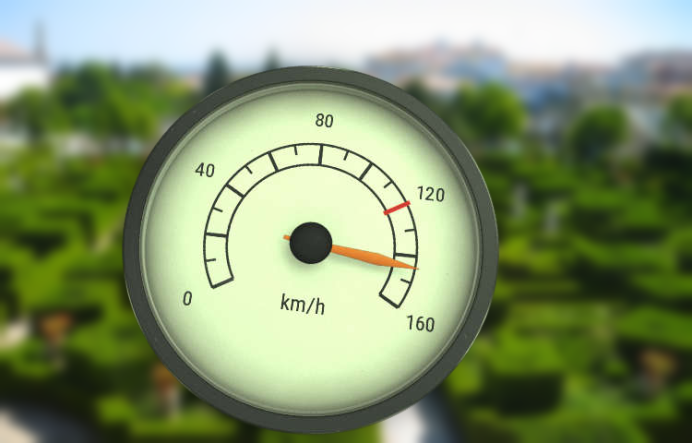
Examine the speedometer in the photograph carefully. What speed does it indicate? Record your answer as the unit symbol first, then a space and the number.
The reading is km/h 145
